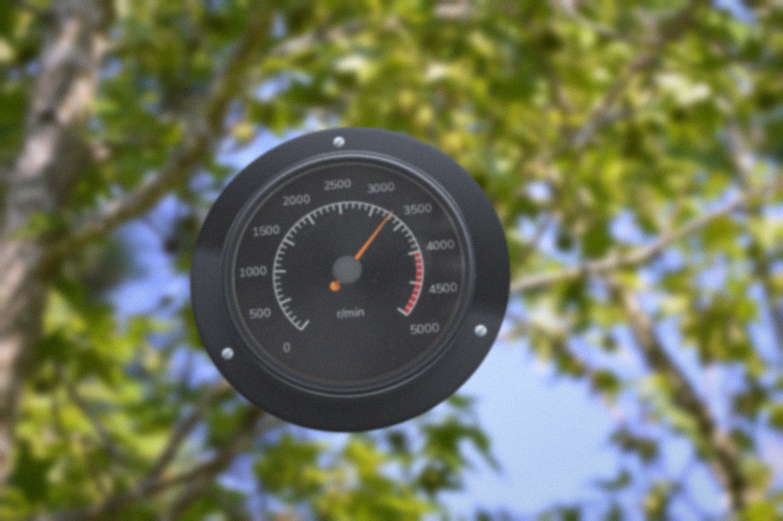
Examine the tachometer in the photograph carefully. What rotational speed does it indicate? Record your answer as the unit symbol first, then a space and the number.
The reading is rpm 3300
